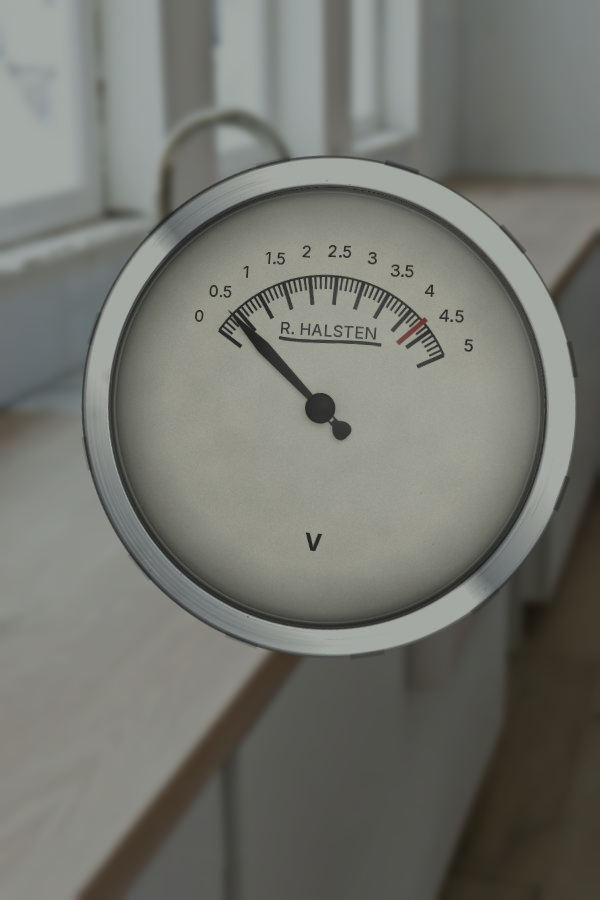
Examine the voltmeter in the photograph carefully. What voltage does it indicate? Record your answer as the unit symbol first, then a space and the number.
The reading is V 0.4
